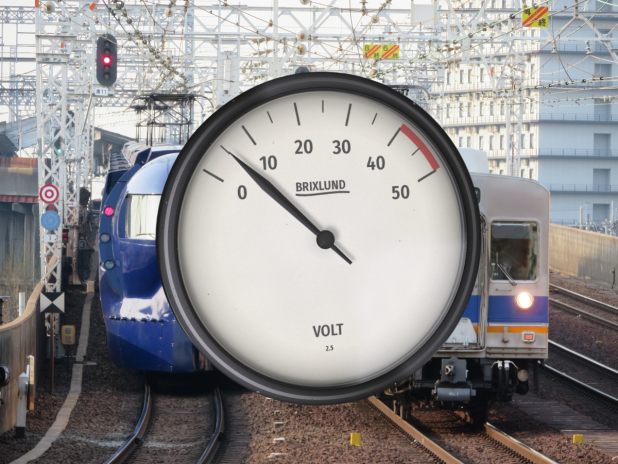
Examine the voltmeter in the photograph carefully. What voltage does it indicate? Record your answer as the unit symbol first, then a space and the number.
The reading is V 5
